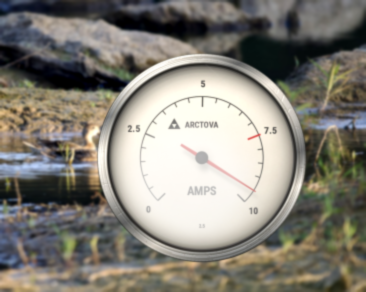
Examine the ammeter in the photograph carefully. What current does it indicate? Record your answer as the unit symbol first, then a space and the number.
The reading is A 9.5
